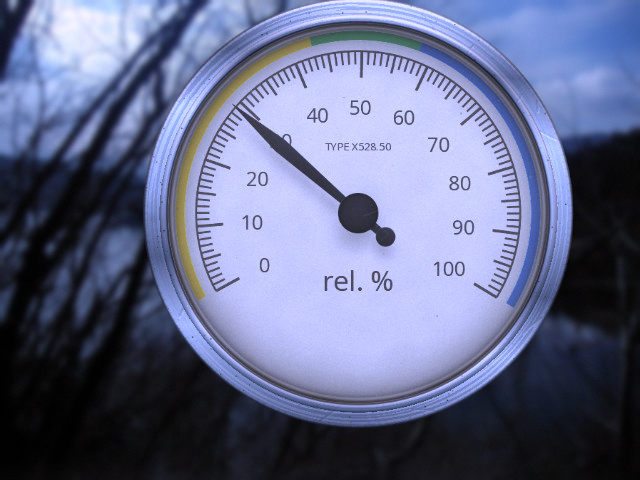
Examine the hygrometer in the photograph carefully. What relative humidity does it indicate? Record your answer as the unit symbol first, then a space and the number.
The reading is % 29
